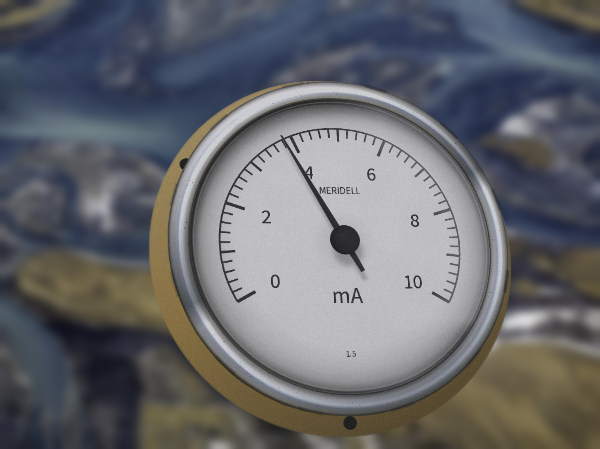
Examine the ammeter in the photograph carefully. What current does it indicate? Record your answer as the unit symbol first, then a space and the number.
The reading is mA 3.8
